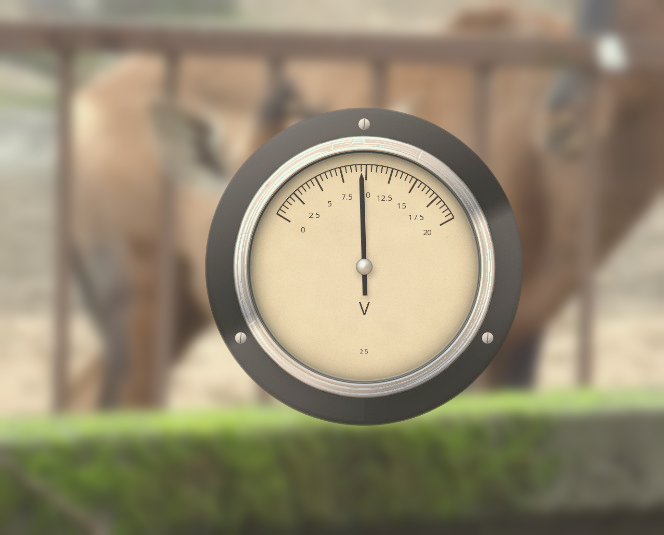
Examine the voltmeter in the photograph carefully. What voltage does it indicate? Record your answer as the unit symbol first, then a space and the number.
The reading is V 9.5
